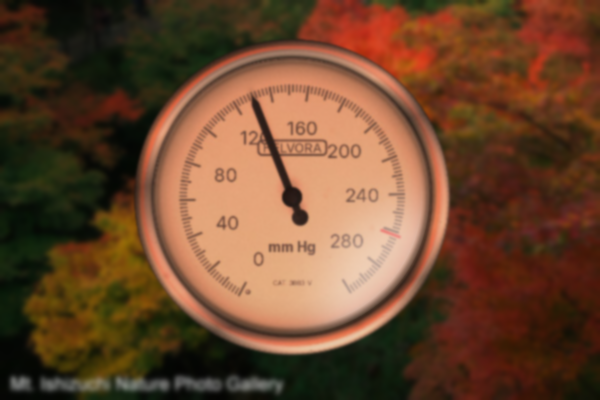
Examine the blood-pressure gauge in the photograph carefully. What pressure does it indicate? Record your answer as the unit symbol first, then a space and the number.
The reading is mmHg 130
